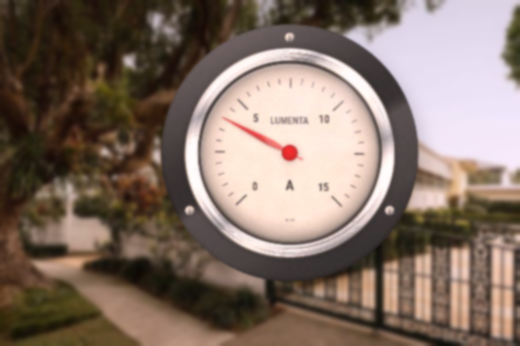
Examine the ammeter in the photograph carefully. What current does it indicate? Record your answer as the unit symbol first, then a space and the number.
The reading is A 4
